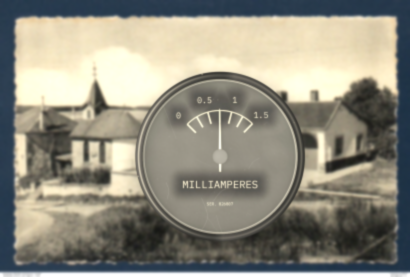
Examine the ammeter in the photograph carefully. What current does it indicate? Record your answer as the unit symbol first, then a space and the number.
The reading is mA 0.75
